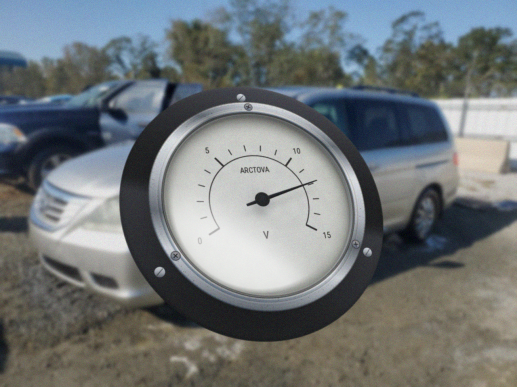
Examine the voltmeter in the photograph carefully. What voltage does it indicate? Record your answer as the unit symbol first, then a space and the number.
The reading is V 12
